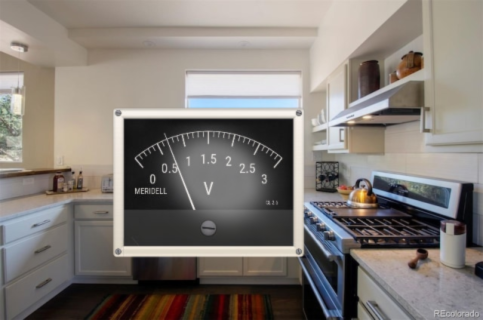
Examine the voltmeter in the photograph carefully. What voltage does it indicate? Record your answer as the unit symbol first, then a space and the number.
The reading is V 0.7
